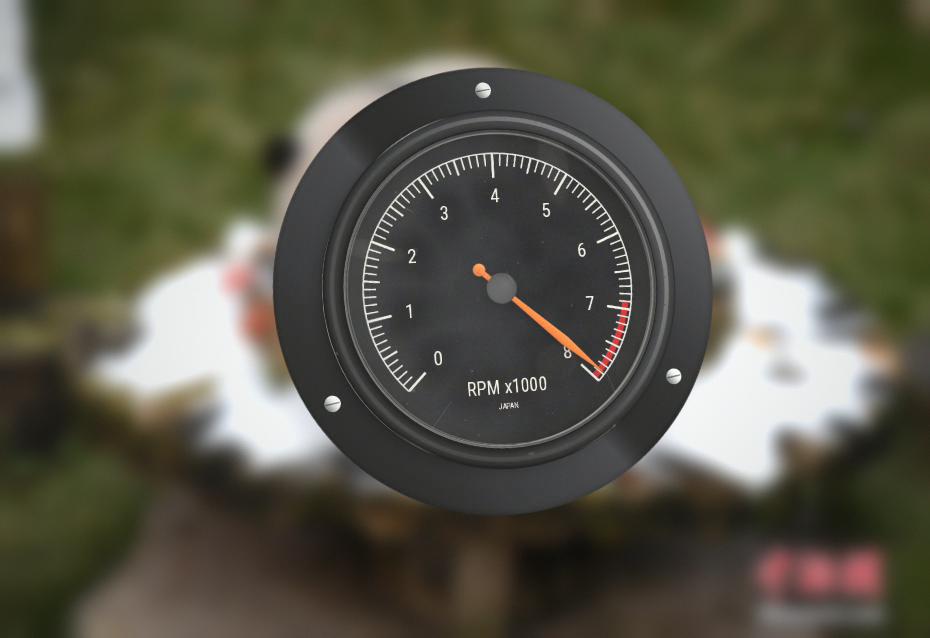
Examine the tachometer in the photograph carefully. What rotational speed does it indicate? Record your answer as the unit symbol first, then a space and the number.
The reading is rpm 7900
